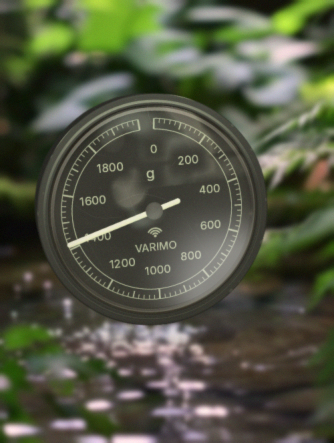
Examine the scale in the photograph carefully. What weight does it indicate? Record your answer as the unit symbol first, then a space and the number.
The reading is g 1420
